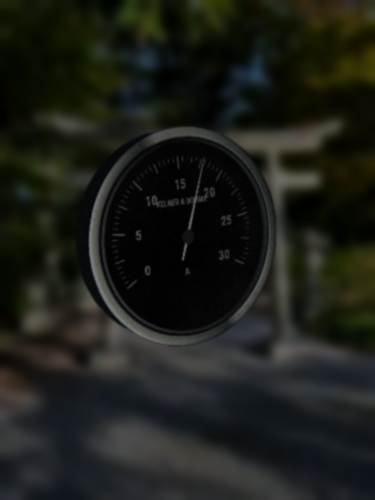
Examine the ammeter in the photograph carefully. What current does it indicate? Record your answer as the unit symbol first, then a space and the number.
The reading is A 17.5
